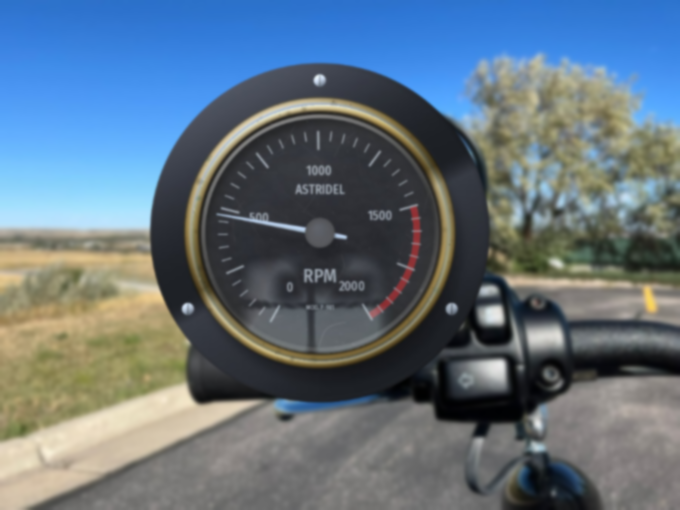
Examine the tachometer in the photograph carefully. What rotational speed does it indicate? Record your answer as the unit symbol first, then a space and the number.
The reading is rpm 475
